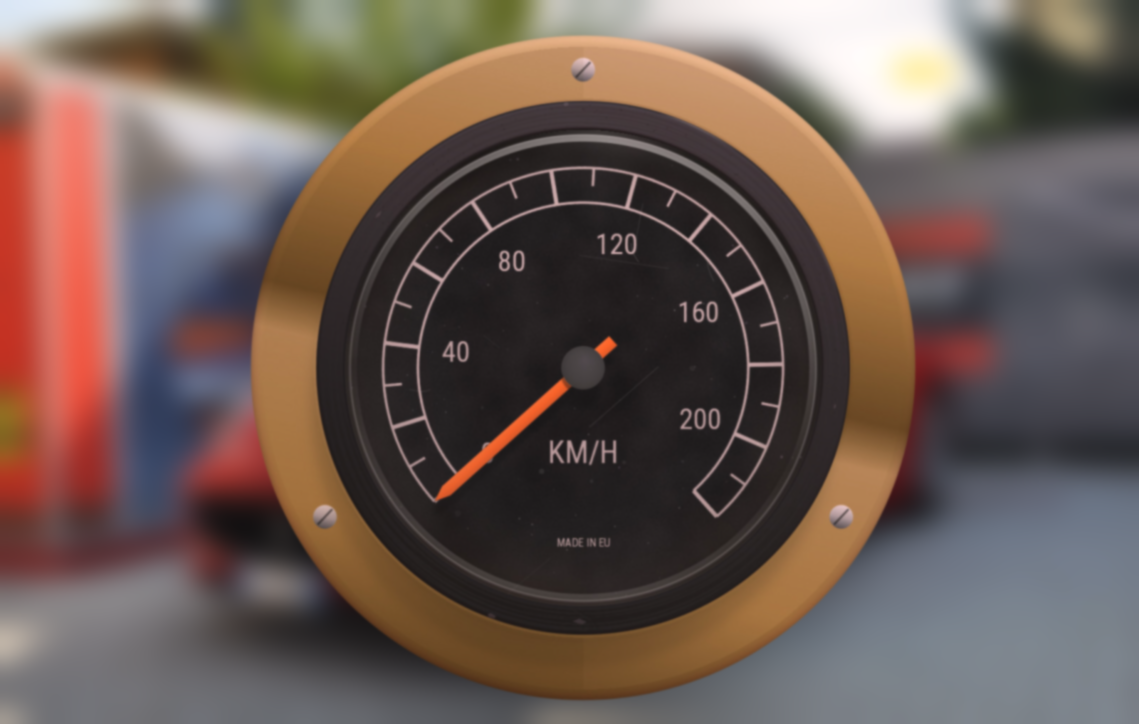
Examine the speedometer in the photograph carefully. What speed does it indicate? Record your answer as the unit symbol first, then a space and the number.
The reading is km/h 0
